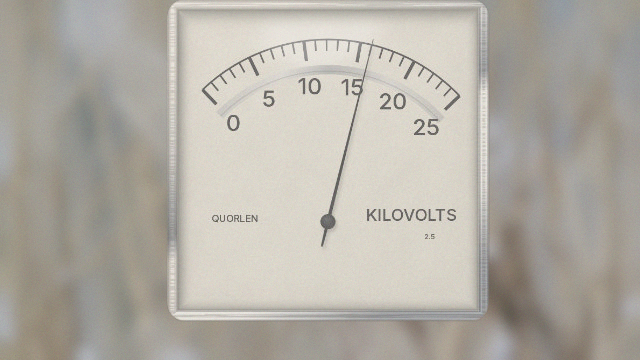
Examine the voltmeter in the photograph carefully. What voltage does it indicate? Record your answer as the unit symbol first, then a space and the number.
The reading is kV 16
